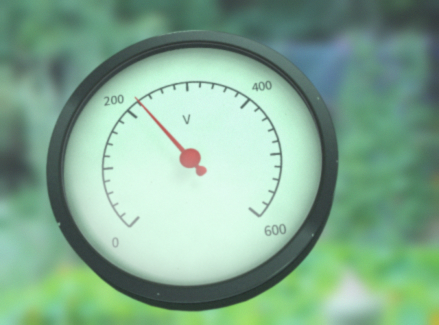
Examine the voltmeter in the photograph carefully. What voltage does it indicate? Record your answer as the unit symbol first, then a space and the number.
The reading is V 220
